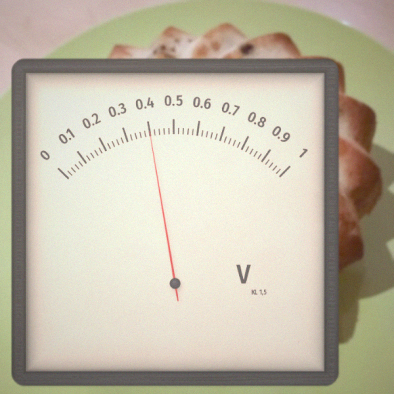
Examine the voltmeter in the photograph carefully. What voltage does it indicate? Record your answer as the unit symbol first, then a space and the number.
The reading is V 0.4
